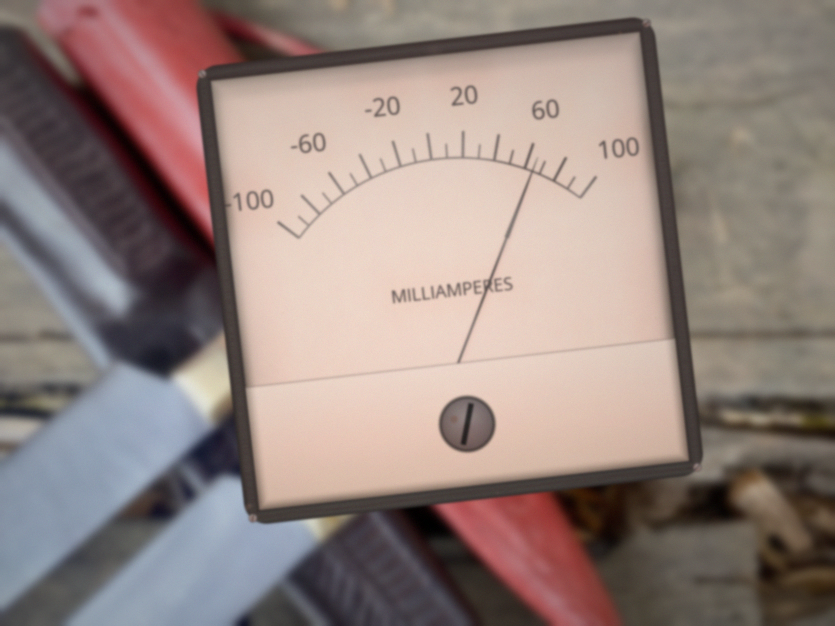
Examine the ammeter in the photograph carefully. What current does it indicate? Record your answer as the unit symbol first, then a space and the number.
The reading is mA 65
